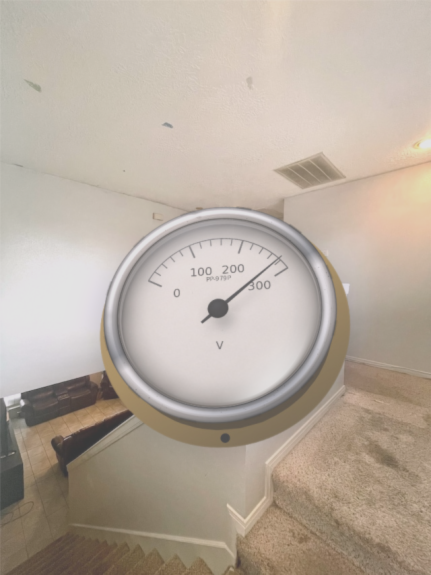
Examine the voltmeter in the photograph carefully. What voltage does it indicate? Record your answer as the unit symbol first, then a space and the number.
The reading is V 280
